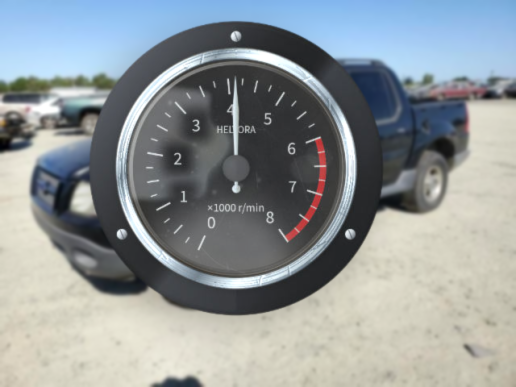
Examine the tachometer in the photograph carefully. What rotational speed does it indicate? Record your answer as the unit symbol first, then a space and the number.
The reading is rpm 4125
